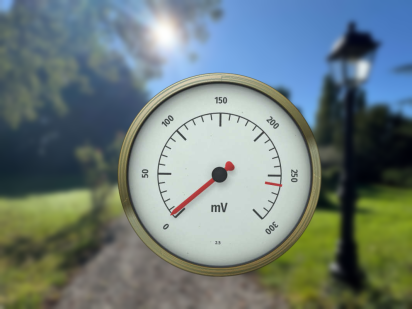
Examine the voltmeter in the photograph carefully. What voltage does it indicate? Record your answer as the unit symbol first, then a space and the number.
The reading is mV 5
